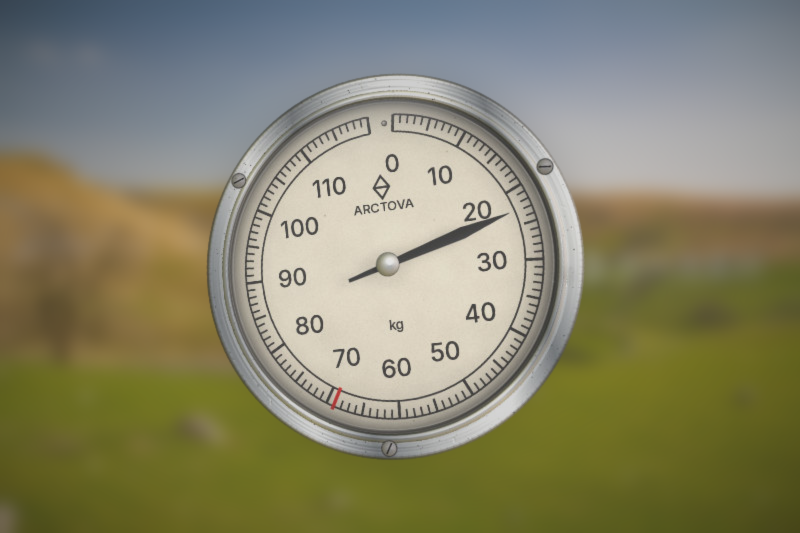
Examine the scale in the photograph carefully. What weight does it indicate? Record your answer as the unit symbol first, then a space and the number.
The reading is kg 23
